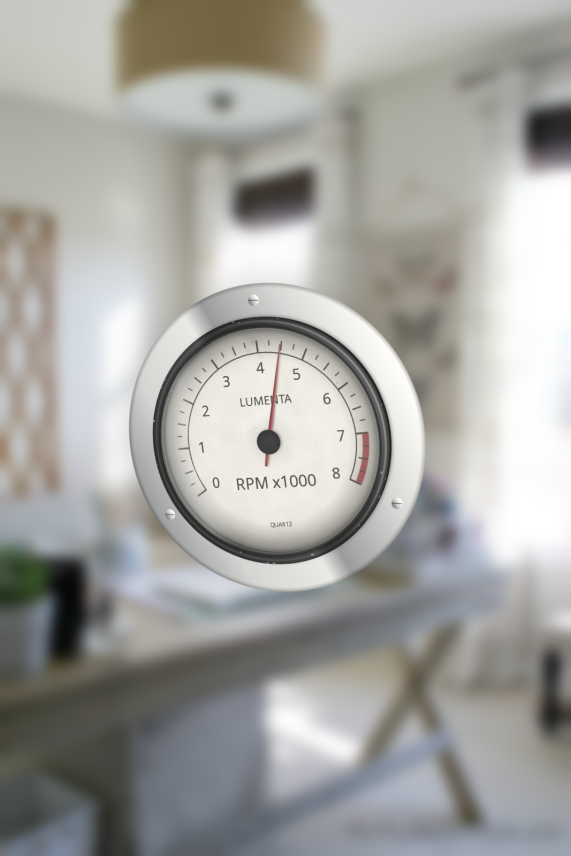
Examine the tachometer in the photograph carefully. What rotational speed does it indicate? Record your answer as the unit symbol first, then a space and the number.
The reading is rpm 4500
